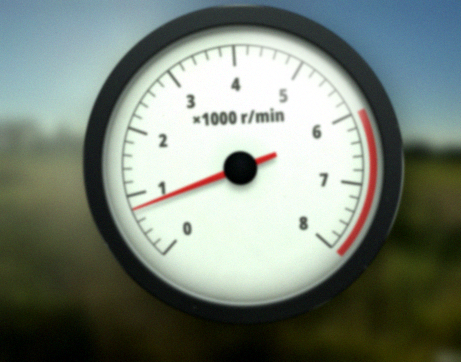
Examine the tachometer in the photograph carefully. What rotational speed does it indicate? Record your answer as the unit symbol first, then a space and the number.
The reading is rpm 800
